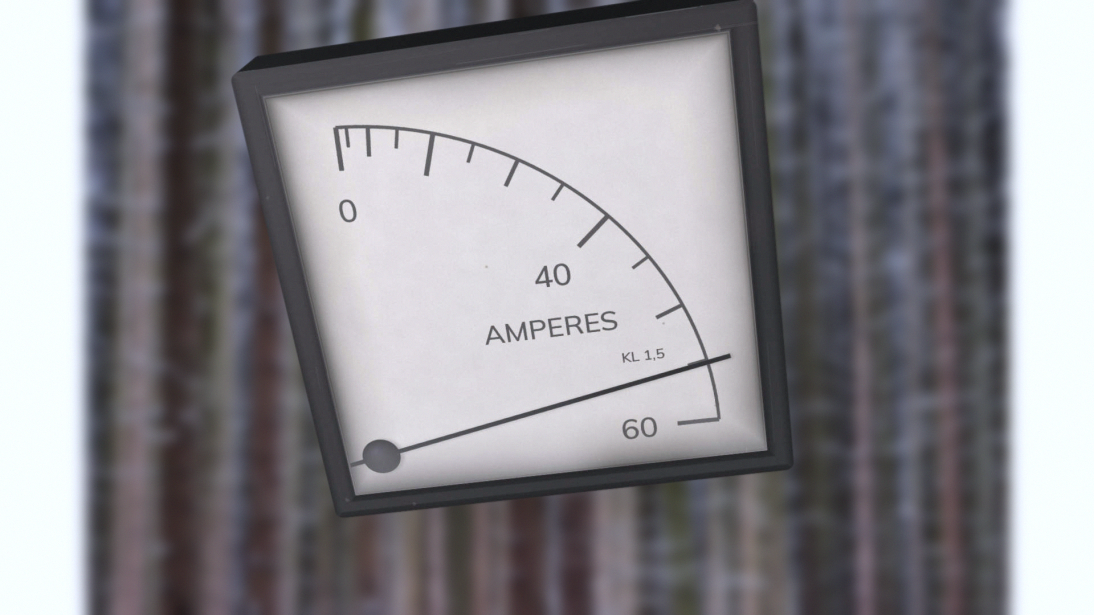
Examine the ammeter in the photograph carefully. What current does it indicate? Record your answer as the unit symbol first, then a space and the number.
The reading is A 55
